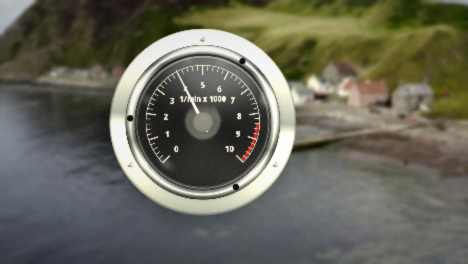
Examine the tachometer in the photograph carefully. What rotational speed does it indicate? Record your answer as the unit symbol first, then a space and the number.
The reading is rpm 4000
